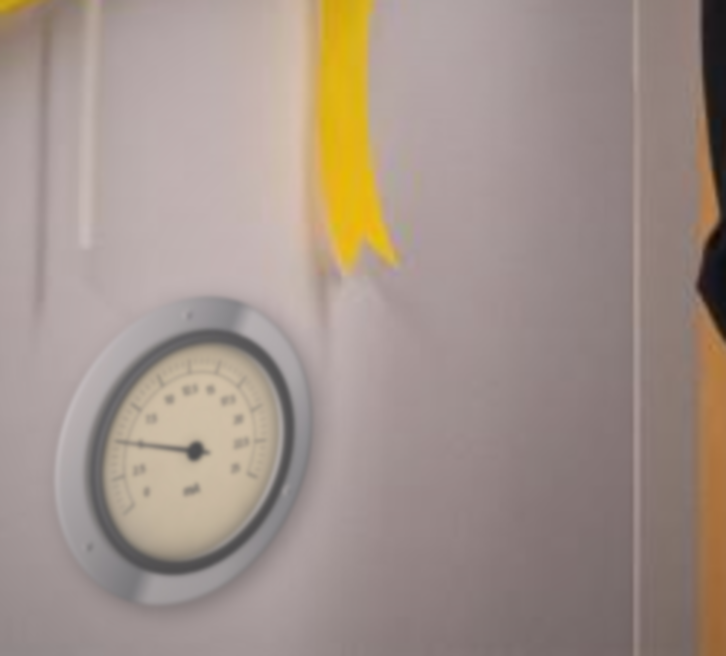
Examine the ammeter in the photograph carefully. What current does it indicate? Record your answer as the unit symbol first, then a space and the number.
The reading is mA 5
